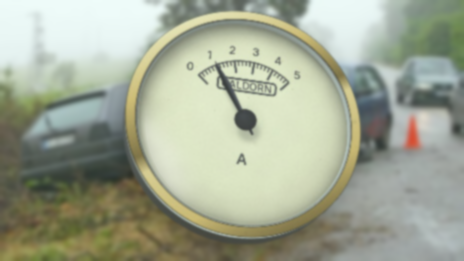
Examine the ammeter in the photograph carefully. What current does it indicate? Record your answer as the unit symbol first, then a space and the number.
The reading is A 1
